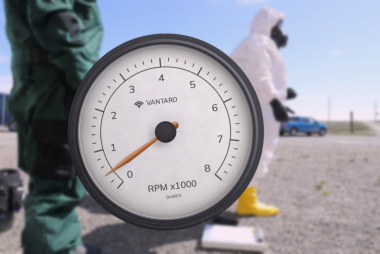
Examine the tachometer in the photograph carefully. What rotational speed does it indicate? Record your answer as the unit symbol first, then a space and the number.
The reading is rpm 400
